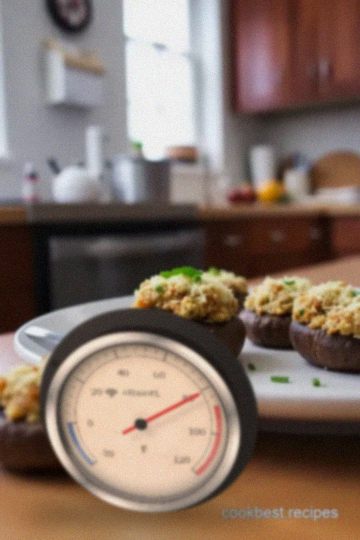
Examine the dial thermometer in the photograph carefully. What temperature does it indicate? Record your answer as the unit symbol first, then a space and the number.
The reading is °F 80
